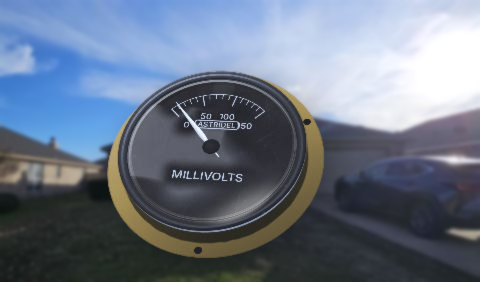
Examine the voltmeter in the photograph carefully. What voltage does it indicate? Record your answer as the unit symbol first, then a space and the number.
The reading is mV 10
